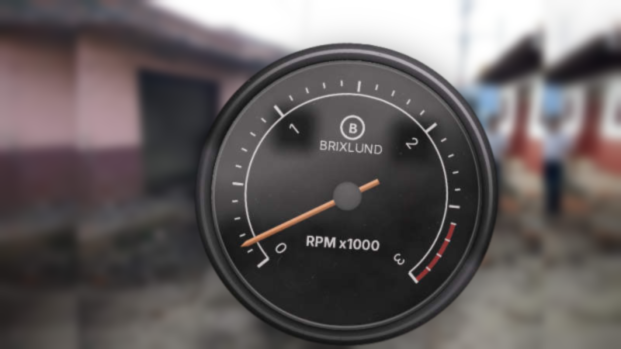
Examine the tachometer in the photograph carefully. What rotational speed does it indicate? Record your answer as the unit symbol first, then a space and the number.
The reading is rpm 150
